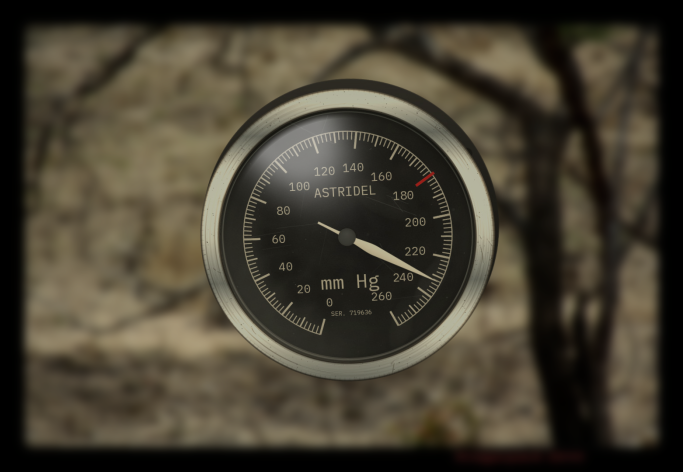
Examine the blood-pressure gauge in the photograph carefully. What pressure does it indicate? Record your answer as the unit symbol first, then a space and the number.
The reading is mmHg 232
